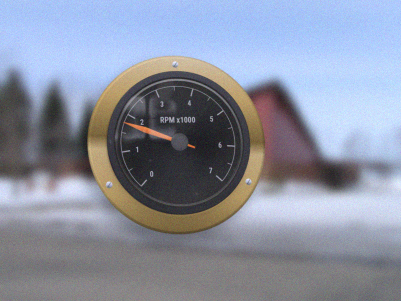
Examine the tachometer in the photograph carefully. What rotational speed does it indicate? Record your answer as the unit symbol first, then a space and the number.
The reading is rpm 1750
